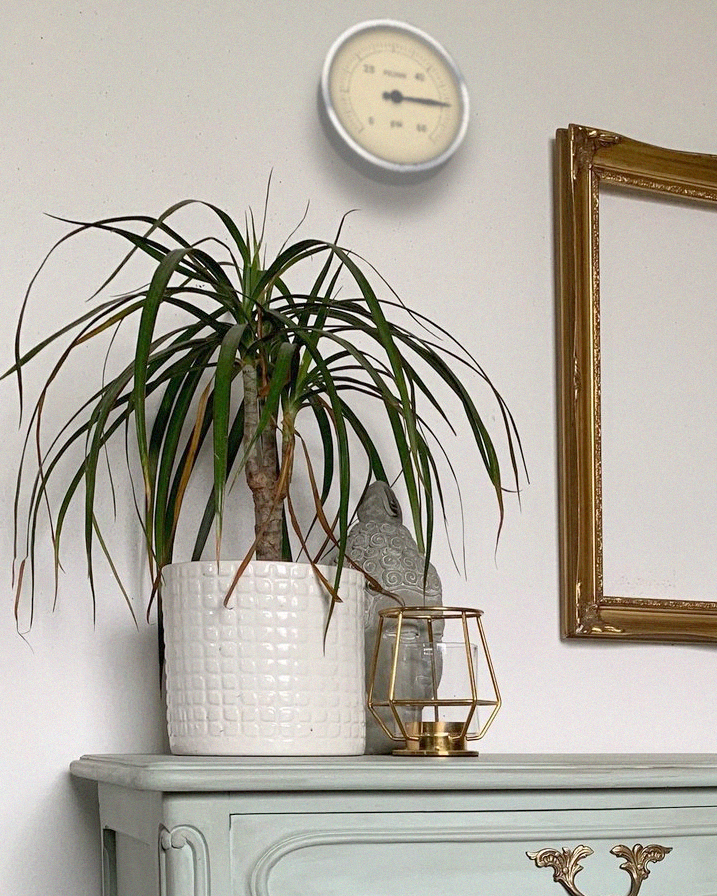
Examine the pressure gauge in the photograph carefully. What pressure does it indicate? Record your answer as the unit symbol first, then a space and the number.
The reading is psi 50
